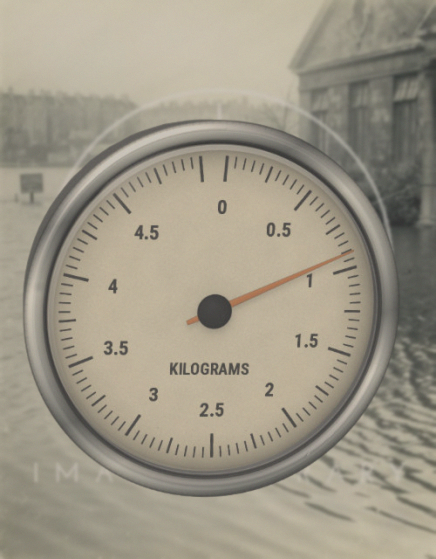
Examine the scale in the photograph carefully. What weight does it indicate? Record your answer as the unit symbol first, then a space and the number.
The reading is kg 0.9
